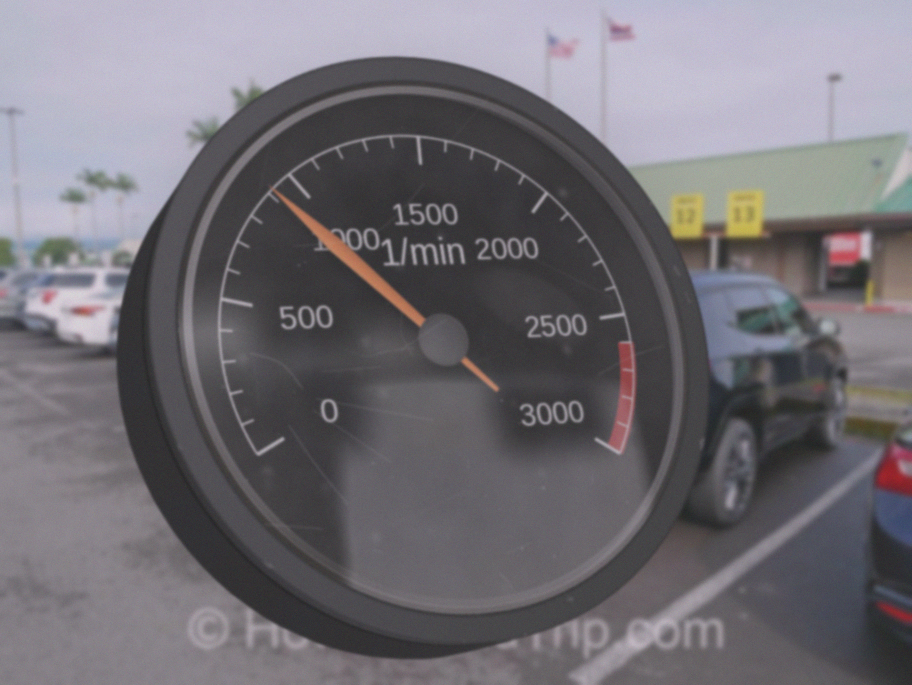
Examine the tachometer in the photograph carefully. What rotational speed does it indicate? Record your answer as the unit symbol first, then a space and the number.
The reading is rpm 900
